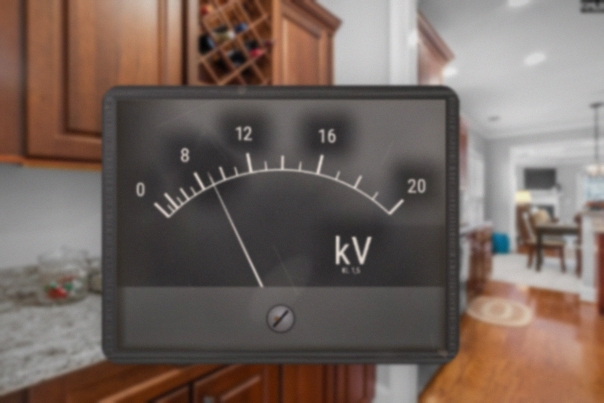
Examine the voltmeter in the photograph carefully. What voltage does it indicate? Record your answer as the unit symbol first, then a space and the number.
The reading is kV 9
